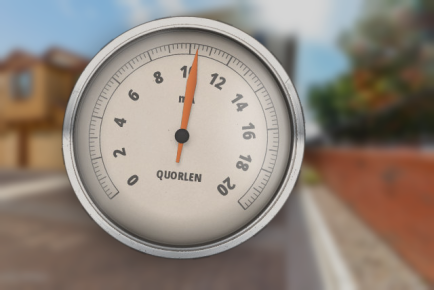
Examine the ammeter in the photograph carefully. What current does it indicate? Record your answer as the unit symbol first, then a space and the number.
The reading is mA 10.4
